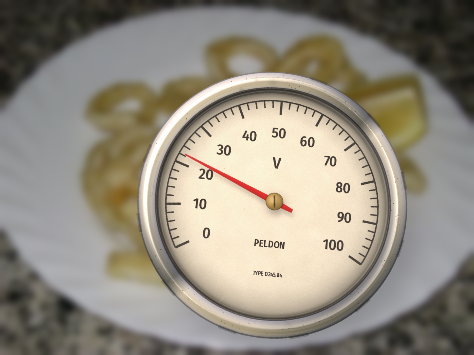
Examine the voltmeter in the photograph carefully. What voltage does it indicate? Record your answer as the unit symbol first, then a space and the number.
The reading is V 22
